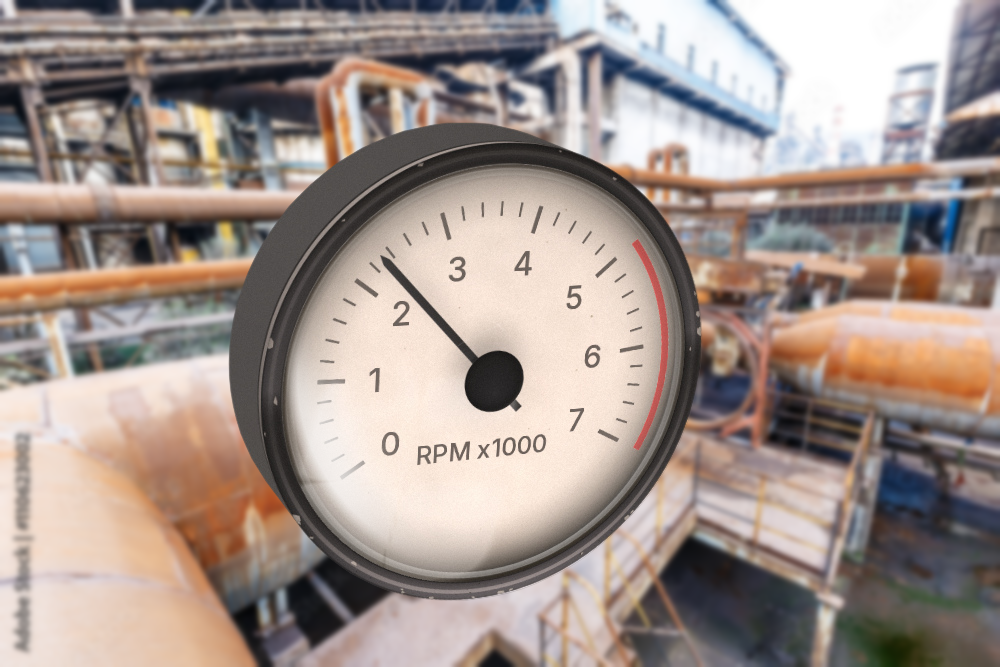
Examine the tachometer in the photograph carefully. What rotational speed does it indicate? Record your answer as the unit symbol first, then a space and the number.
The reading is rpm 2300
